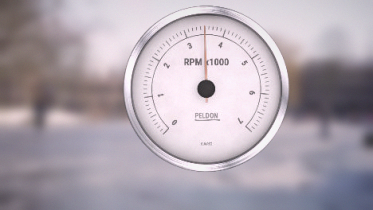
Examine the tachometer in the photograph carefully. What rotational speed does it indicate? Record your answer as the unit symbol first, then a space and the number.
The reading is rpm 3500
